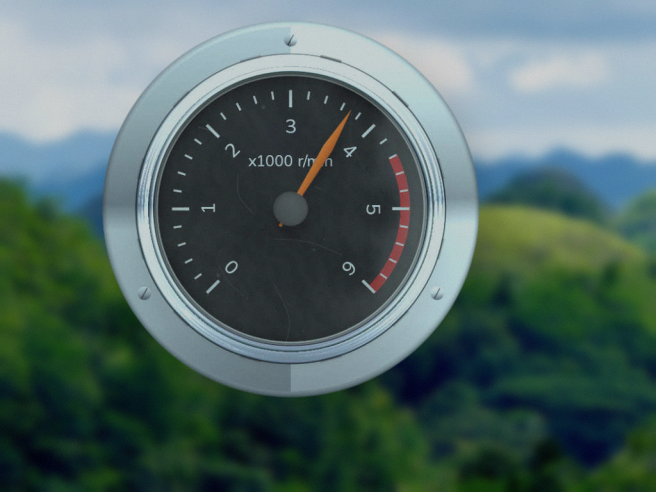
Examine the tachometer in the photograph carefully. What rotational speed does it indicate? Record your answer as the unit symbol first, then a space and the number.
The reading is rpm 3700
